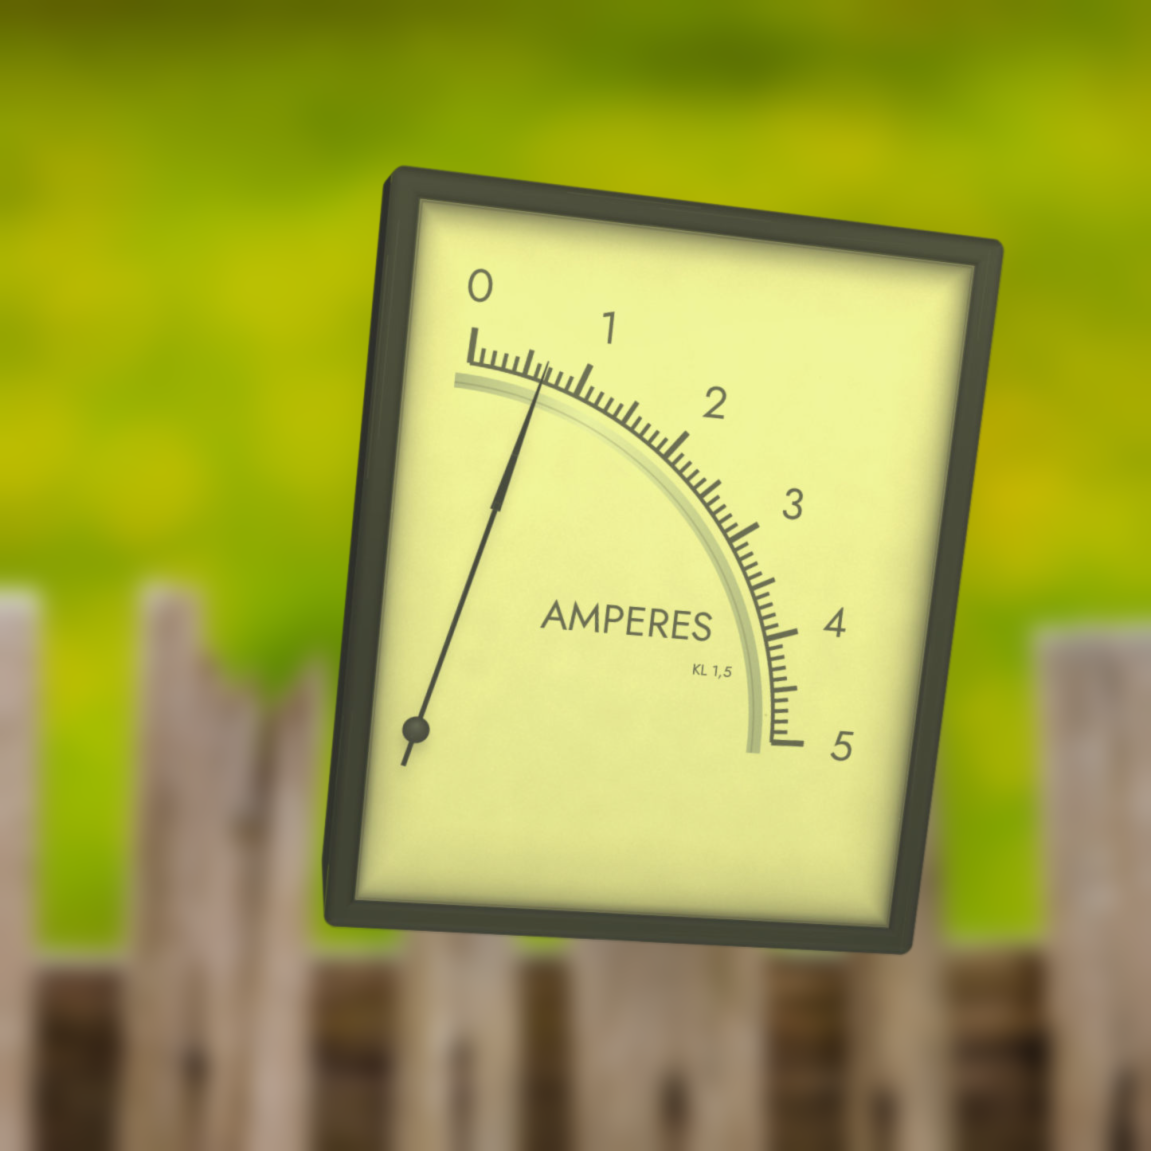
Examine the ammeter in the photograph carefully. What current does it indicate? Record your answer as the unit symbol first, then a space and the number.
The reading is A 0.65
